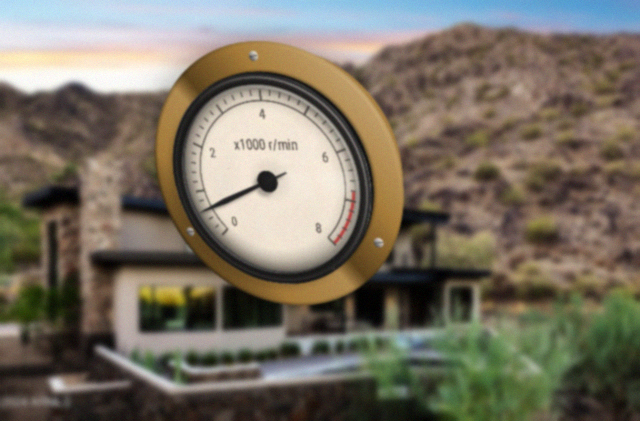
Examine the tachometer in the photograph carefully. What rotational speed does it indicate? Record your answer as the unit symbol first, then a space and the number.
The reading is rpm 600
